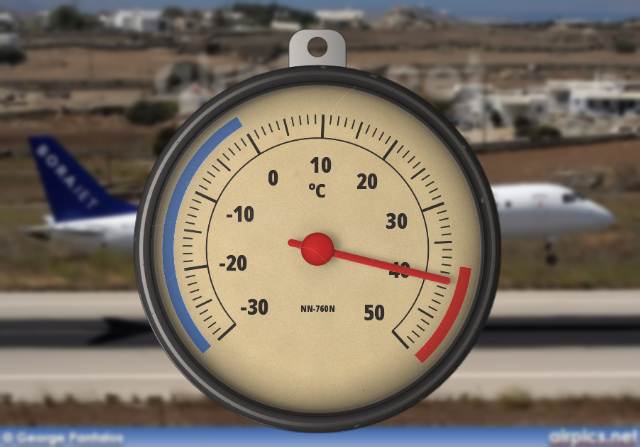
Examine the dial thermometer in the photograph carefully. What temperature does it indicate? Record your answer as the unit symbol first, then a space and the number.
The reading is °C 40
